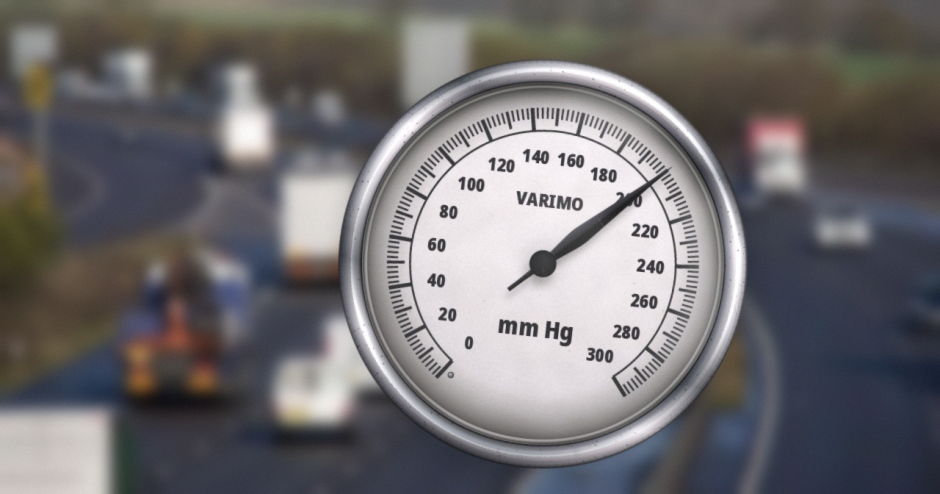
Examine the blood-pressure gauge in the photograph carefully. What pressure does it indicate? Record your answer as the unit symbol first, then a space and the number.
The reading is mmHg 200
